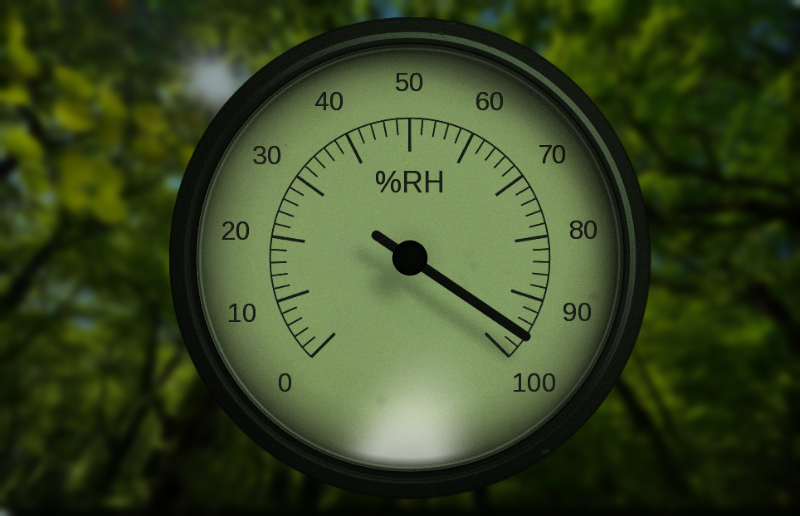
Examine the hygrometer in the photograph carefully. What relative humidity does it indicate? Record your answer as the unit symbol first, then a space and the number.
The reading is % 96
